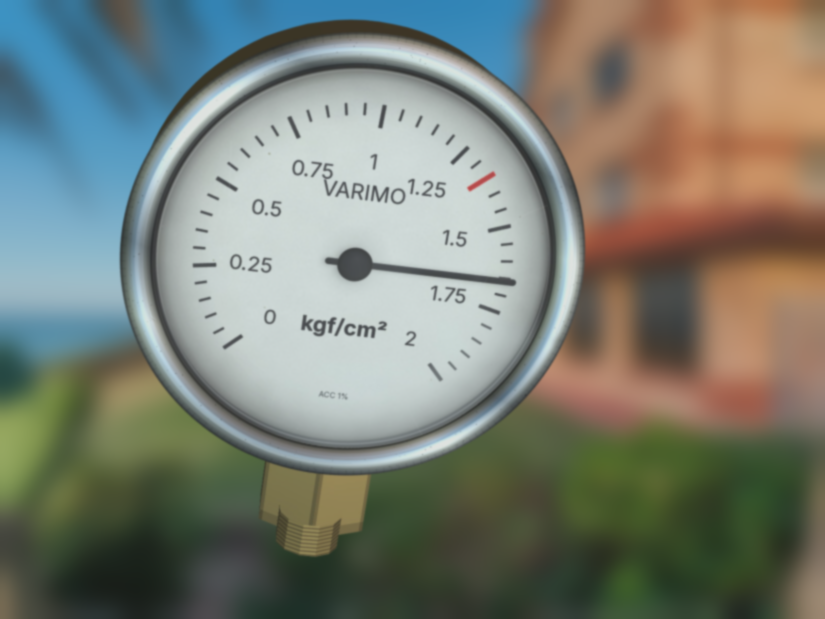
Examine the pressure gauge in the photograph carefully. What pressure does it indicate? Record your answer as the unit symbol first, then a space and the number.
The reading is kg/cm² 1.65
